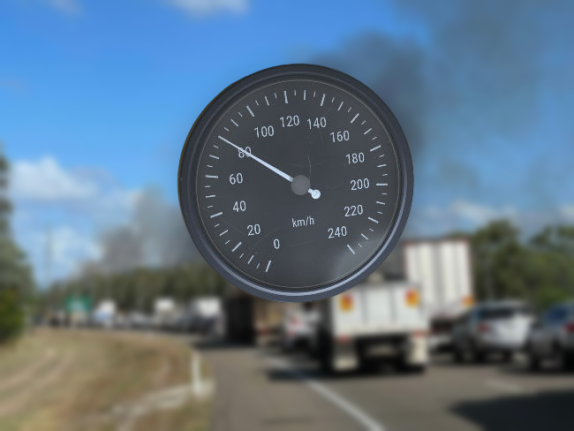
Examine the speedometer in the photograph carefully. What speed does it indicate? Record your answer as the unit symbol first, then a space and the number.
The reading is km/h 80
